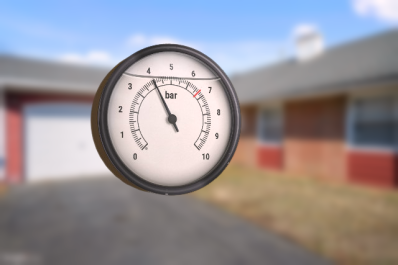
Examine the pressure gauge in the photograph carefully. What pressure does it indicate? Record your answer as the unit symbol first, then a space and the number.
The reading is bar 4
